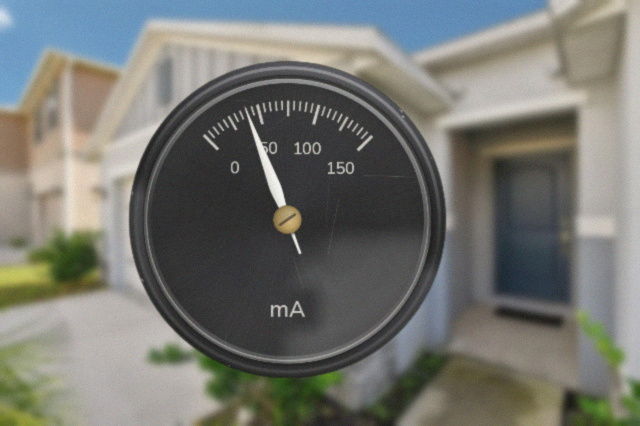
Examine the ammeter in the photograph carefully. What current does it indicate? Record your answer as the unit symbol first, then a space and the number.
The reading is mA 40
